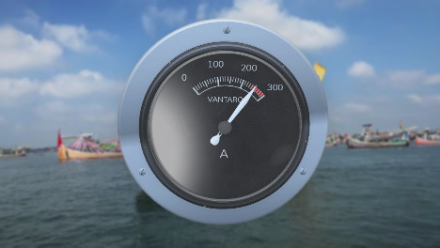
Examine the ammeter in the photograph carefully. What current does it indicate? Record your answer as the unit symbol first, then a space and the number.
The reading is A 250
